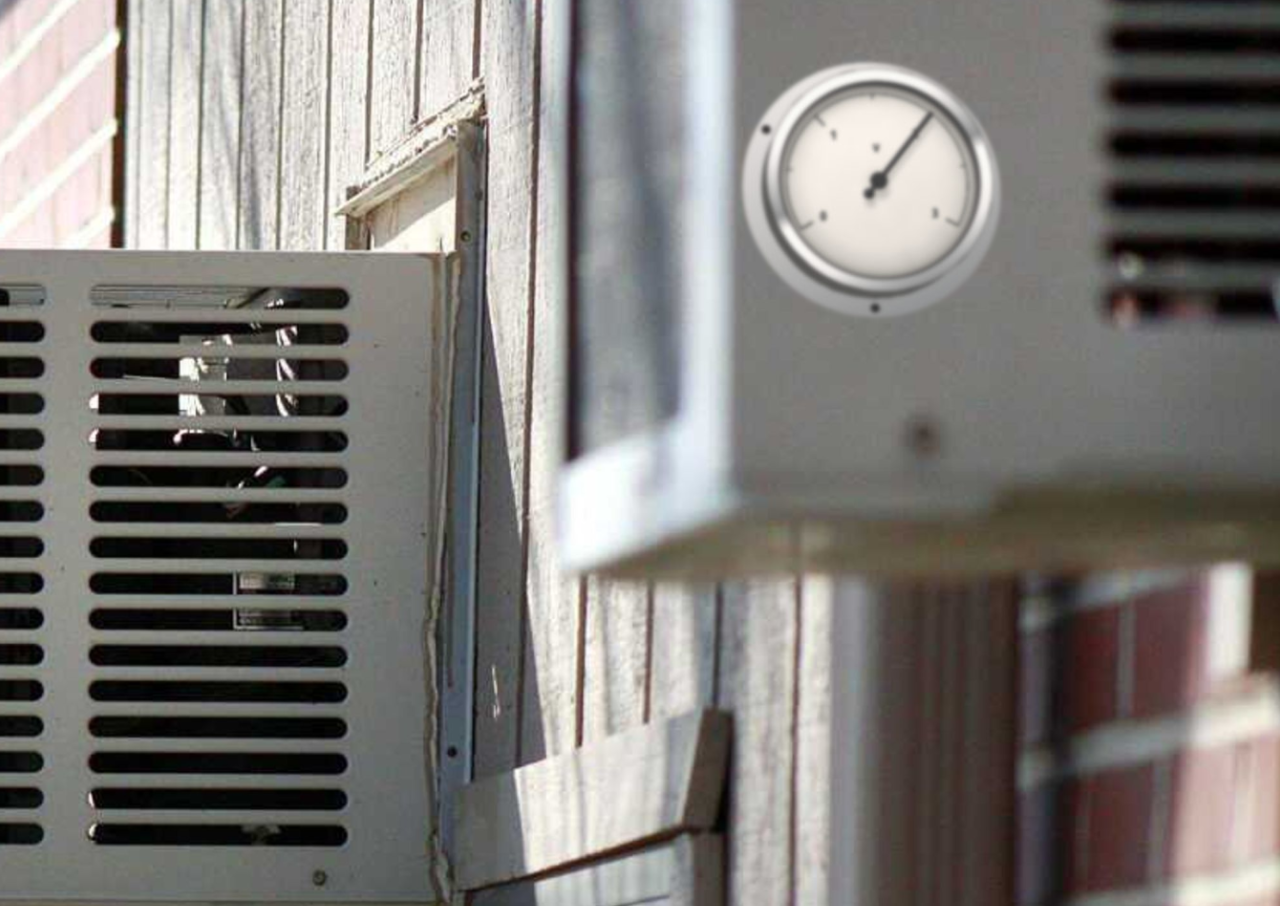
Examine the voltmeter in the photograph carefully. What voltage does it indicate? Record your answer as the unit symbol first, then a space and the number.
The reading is V 2
